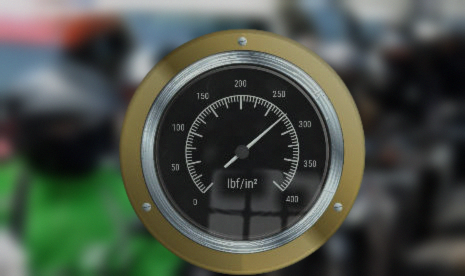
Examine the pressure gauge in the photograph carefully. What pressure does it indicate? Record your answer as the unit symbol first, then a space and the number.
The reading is psi 275
